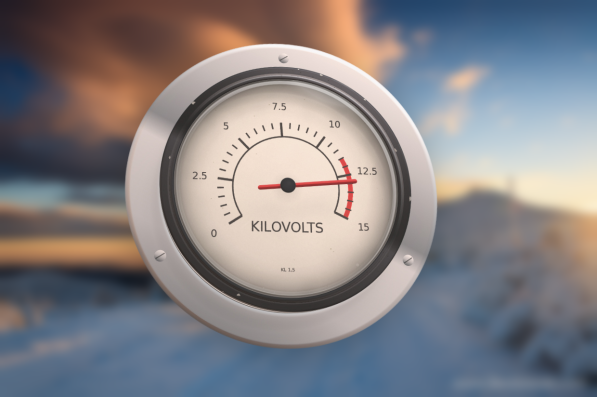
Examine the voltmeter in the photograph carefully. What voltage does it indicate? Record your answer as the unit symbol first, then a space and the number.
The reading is kV 13
